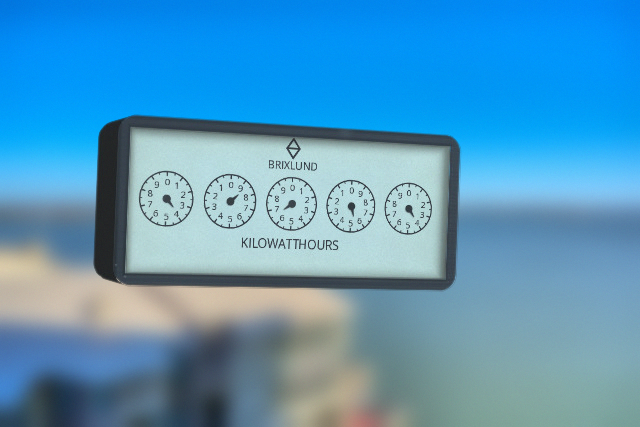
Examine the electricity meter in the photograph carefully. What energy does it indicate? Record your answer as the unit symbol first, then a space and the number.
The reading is kWh 38654
